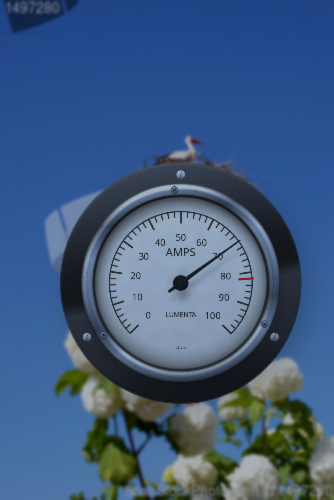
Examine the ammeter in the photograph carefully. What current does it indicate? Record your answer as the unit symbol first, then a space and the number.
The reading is A 70
